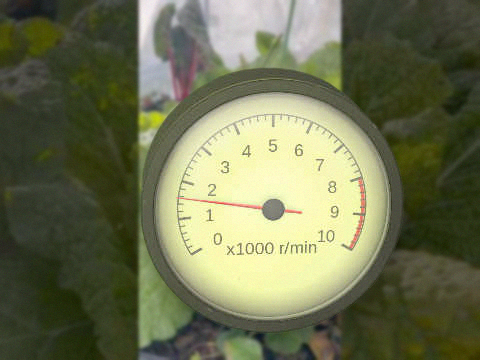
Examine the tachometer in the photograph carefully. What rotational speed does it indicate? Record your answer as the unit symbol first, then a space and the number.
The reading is rpm 1600
